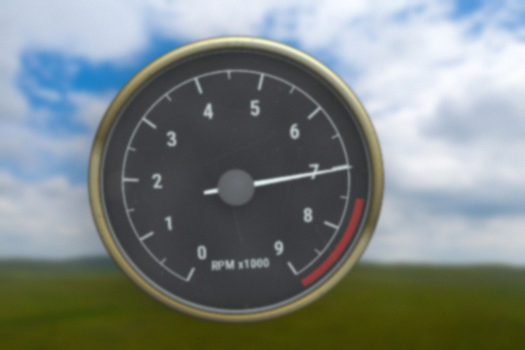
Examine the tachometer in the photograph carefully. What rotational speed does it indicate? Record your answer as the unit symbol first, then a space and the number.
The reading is rpm 7000
